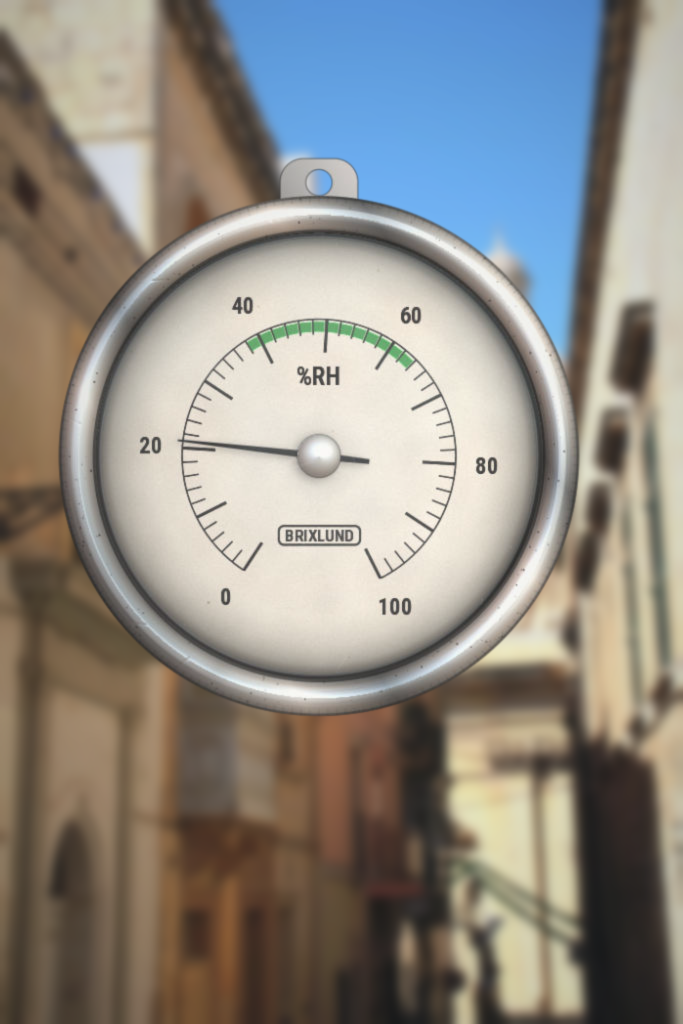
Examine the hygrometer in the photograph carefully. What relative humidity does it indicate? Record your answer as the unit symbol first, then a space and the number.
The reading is % 21
